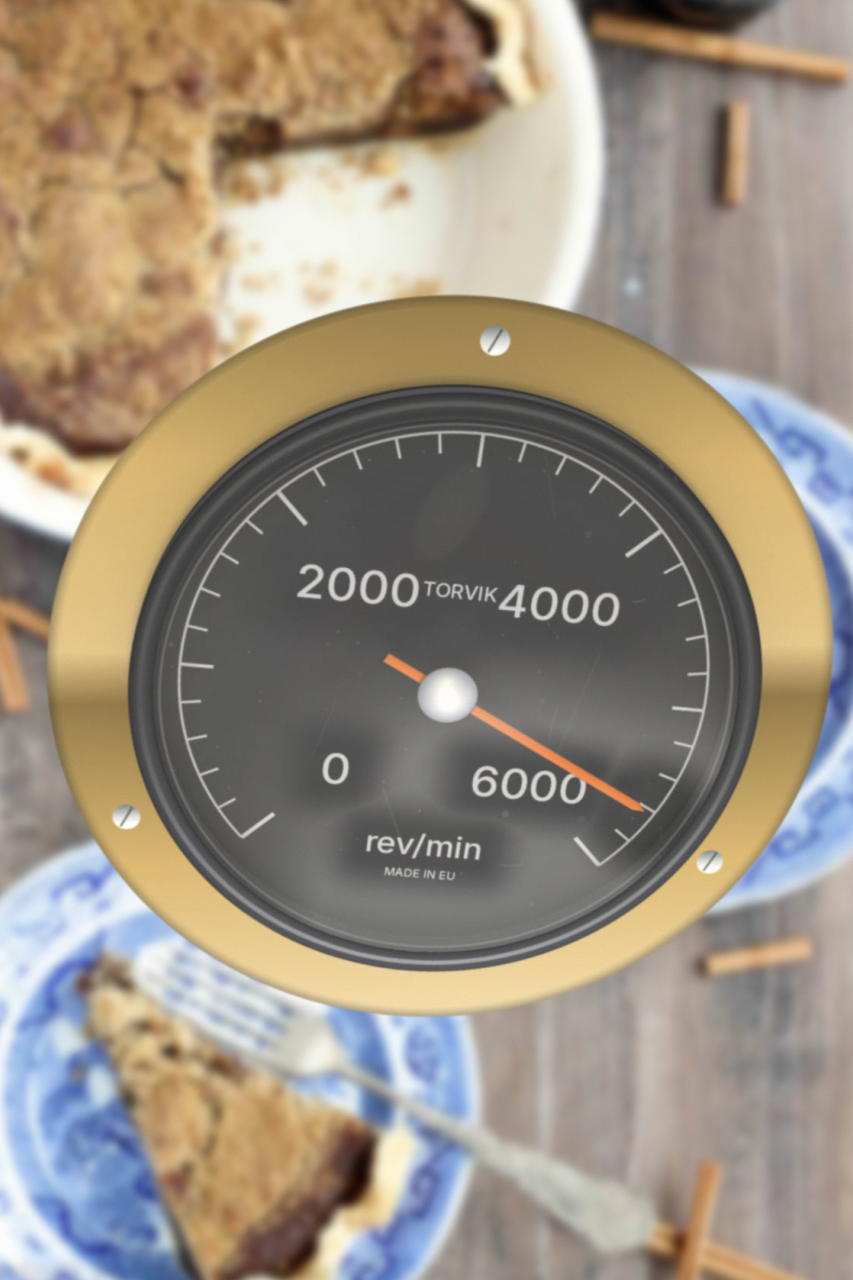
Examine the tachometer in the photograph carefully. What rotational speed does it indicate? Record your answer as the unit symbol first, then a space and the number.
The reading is rpm 5600
